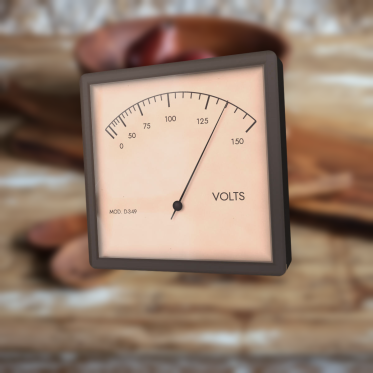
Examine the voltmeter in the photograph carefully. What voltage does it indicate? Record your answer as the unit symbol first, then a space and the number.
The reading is V 135
